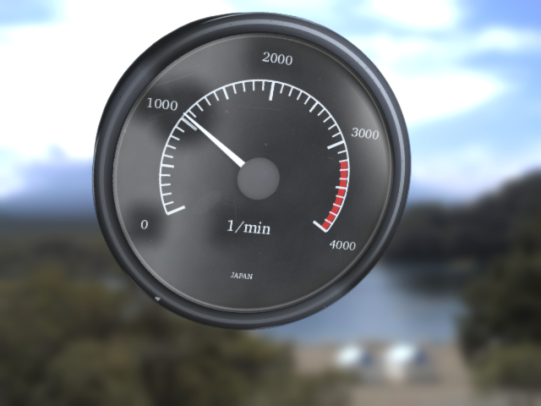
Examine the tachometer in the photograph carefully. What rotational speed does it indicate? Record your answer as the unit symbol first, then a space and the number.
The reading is rpm 1050
